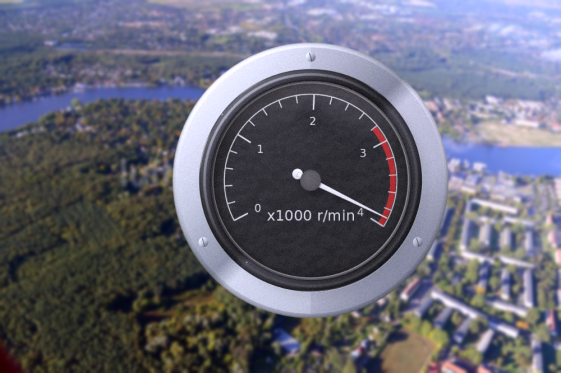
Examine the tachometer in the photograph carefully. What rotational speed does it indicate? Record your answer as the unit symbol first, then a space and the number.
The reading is rpm 3900
